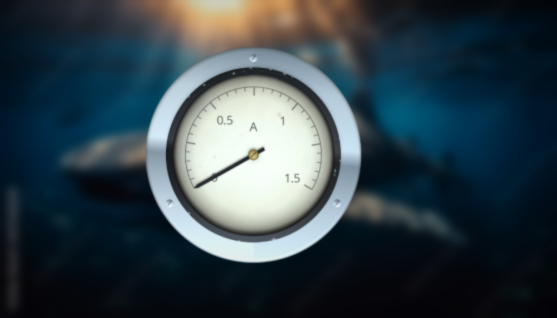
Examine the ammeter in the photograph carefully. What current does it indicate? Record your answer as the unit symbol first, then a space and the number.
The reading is A 0
